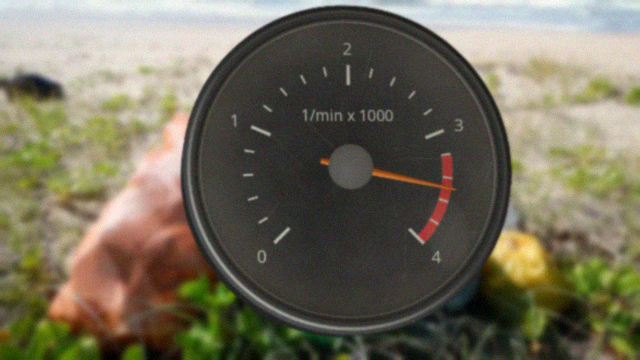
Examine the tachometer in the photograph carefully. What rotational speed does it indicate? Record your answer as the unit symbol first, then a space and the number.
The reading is rpm 3500
